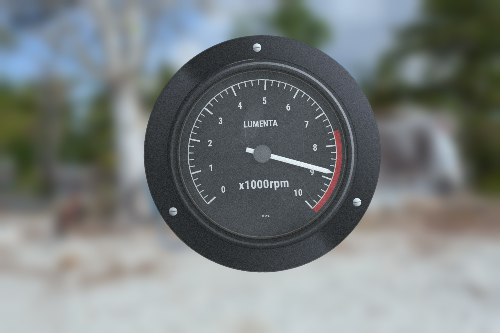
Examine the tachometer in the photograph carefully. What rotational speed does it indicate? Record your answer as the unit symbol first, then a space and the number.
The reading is rpm 8800
